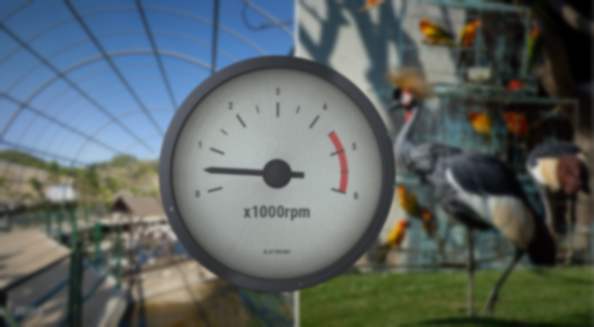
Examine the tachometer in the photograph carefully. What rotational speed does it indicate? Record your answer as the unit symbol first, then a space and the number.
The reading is rpm 500
